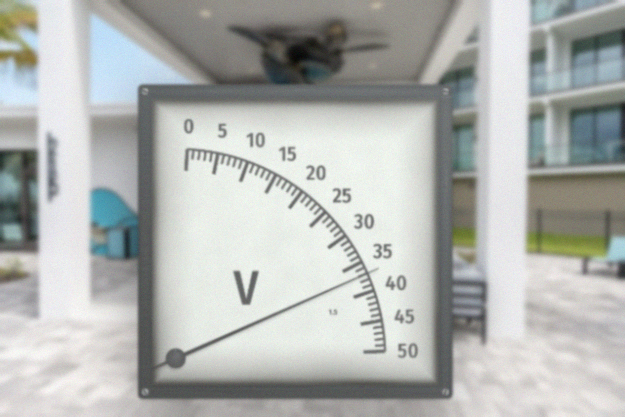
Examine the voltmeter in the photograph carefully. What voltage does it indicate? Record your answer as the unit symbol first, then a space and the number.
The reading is V 37
